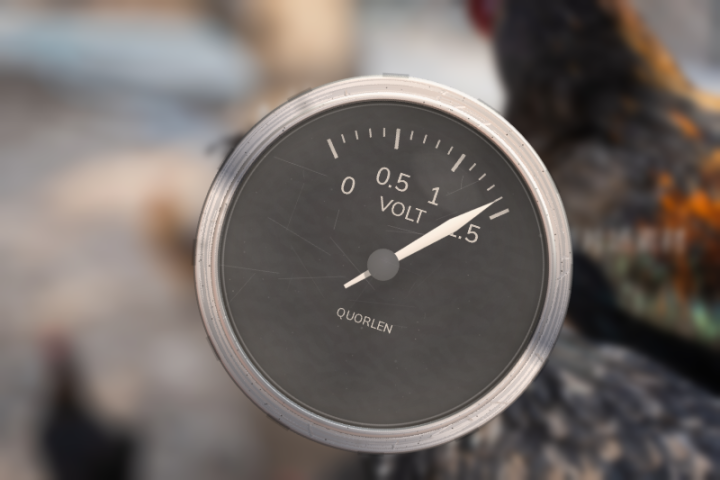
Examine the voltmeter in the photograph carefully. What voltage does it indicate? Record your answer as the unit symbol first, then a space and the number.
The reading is V 1.4
